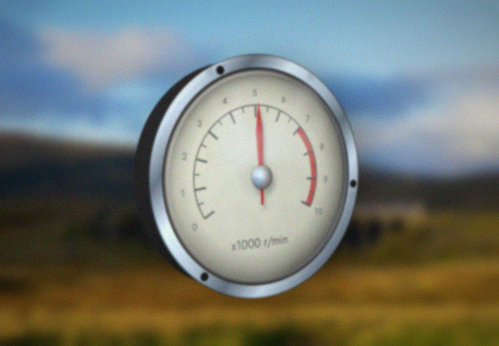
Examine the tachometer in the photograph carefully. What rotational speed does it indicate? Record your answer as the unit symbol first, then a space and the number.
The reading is rpm 5000
